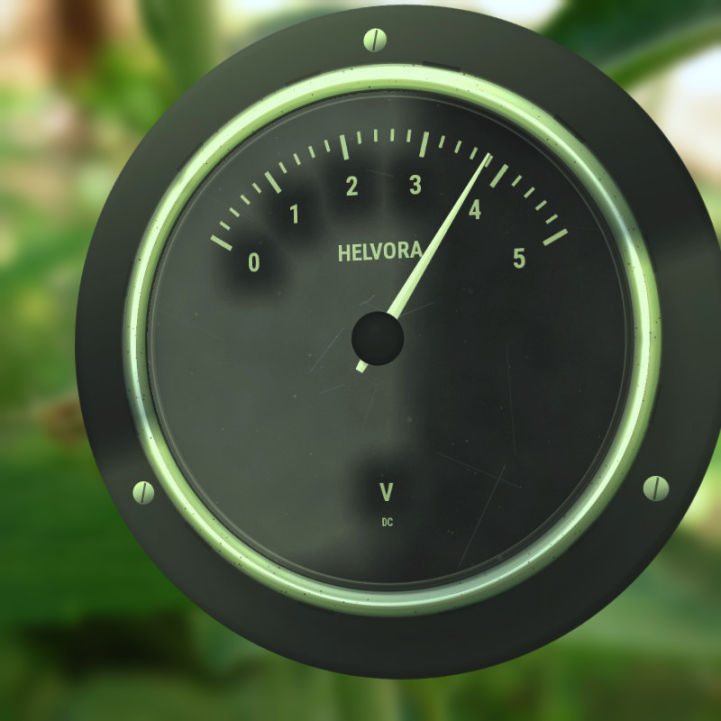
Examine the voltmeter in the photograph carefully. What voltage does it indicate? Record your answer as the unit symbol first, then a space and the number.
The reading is V 3.8
